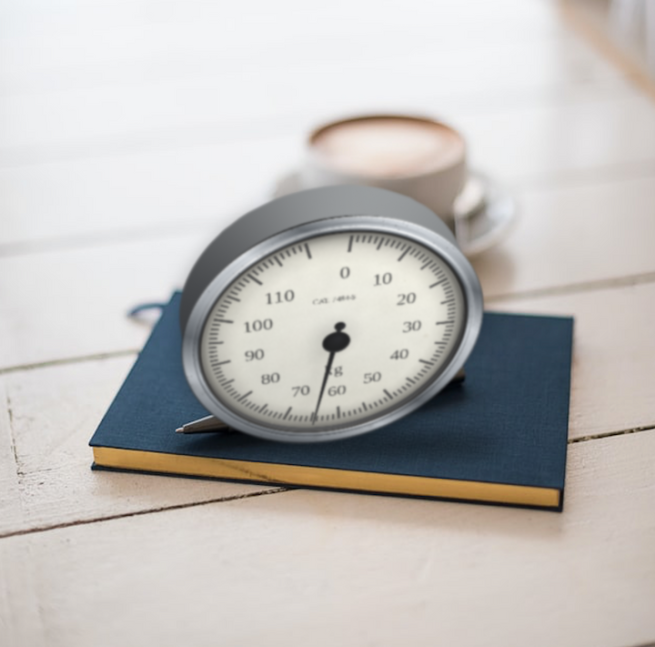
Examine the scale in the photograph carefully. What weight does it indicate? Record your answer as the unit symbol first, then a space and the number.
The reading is kg 65
